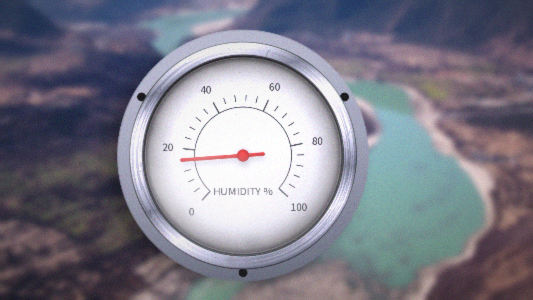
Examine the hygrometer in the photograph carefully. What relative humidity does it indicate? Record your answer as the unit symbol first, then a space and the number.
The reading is % 16
